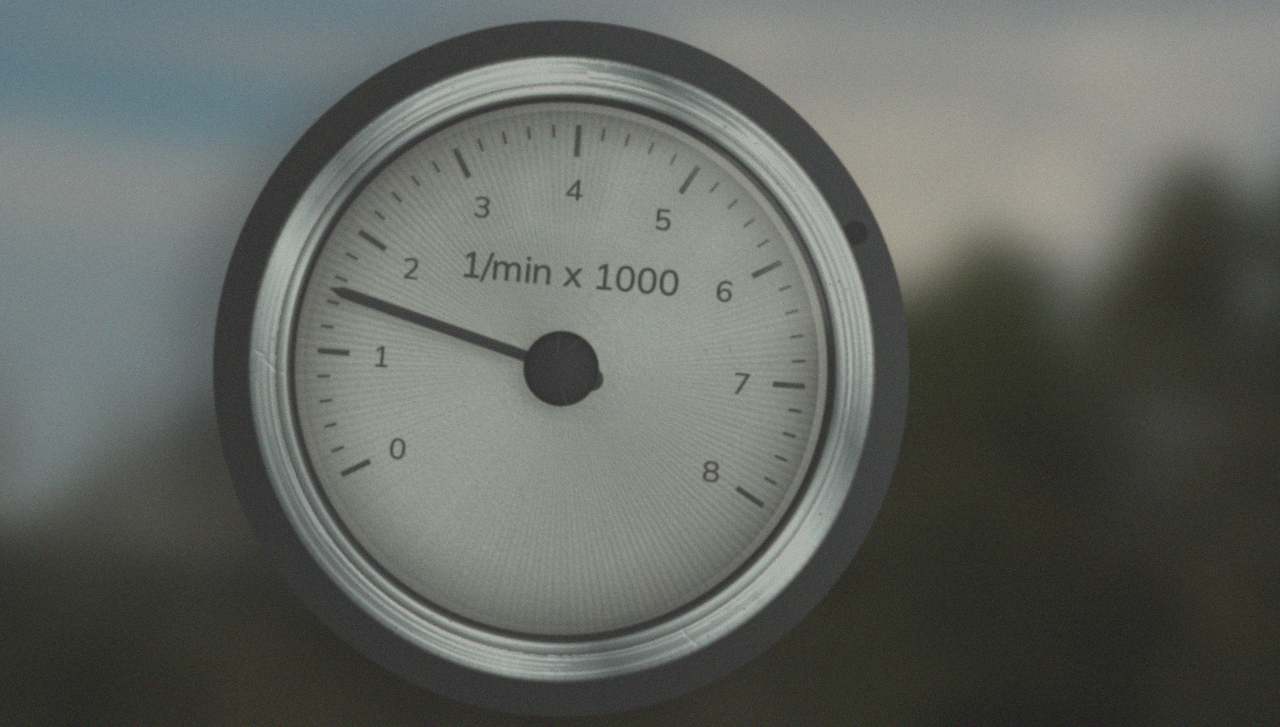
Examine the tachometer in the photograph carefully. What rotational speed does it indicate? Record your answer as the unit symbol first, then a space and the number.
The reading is rpm 1500
